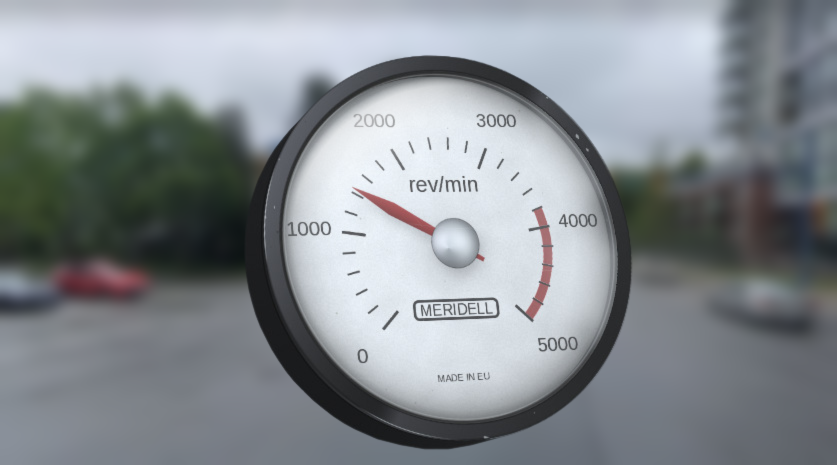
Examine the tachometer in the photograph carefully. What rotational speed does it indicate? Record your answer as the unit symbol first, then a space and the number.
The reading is rpm 1400
